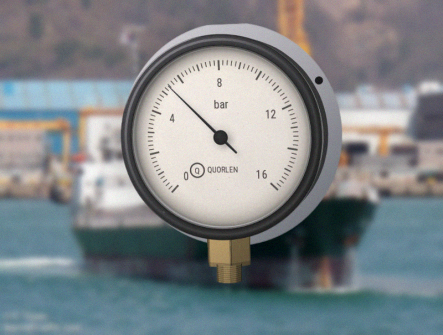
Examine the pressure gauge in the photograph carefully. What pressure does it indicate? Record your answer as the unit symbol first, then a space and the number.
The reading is bar 5.4
